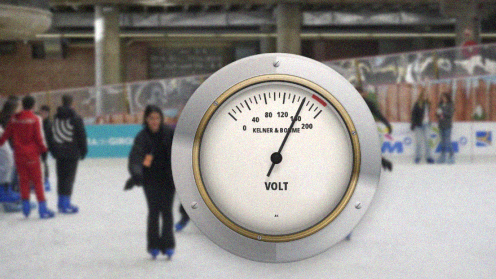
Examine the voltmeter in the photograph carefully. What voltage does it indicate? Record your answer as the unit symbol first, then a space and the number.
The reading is V 160
